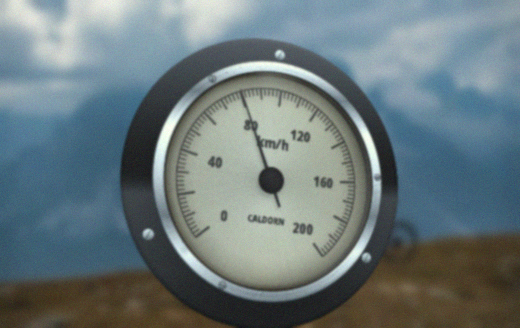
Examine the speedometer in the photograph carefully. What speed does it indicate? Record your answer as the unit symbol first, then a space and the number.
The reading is km/h 80
